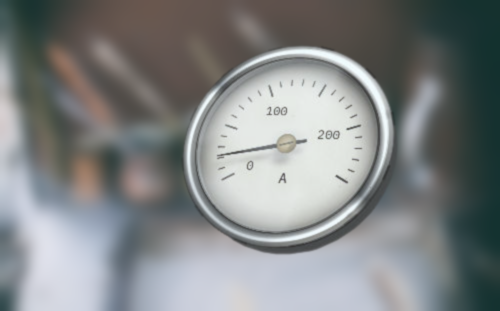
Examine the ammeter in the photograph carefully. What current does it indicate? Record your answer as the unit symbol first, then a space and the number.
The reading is A 20
